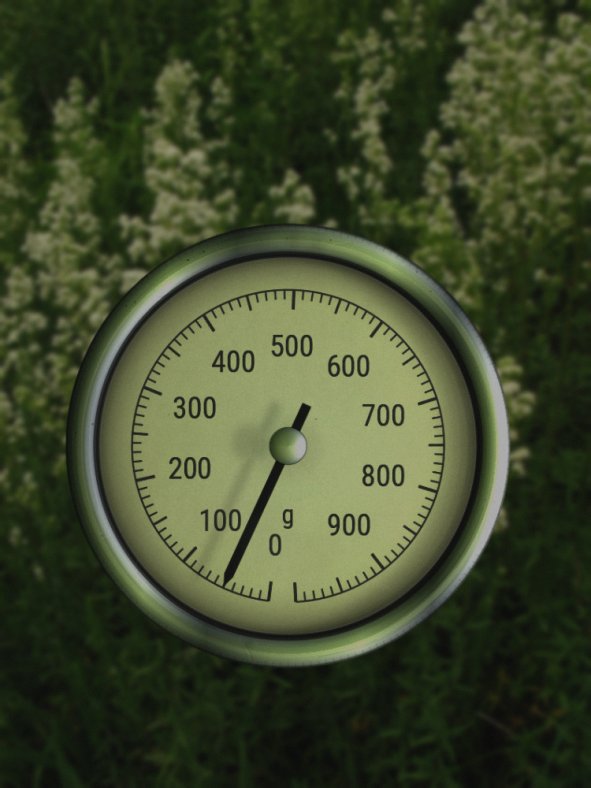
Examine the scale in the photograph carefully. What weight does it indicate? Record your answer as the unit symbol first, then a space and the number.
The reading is g 50
